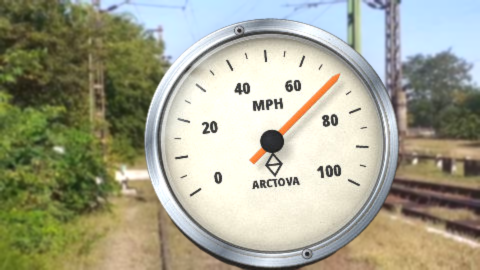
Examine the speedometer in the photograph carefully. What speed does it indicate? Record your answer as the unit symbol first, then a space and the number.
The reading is mph 70
